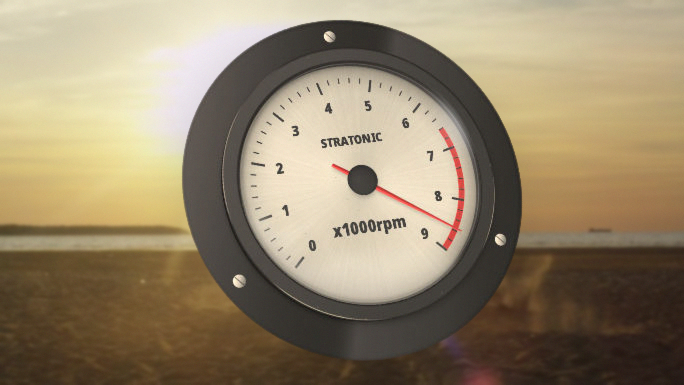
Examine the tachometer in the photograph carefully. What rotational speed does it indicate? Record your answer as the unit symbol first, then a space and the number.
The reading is rpm 8600
